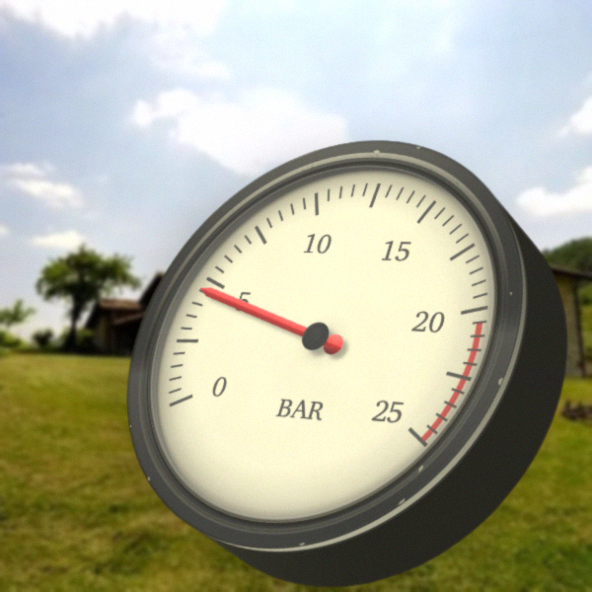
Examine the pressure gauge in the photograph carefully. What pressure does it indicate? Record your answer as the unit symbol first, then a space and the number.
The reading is bar 4.5
